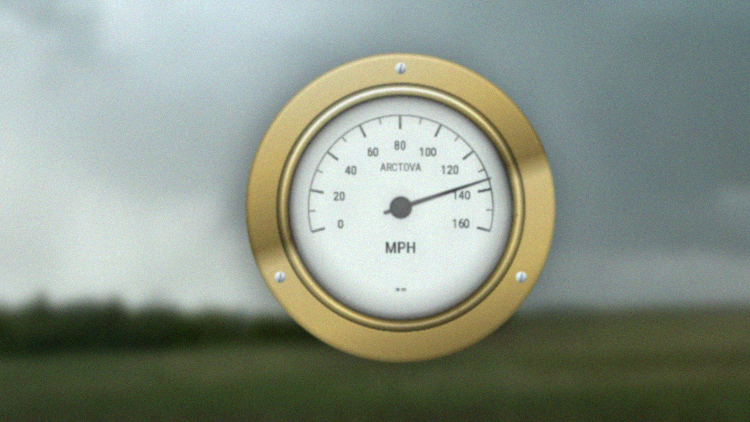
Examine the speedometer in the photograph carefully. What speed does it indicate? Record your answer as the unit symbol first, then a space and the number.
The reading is mph 135
